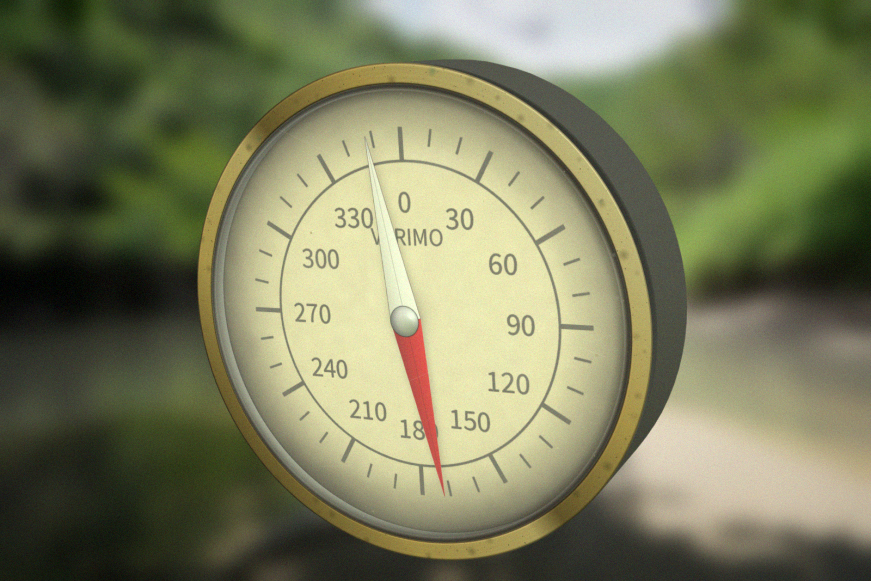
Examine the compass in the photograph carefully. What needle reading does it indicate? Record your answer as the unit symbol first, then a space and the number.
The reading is ° 170
